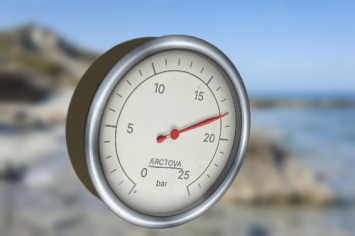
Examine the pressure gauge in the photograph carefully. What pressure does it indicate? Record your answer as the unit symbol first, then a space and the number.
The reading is bar 18
